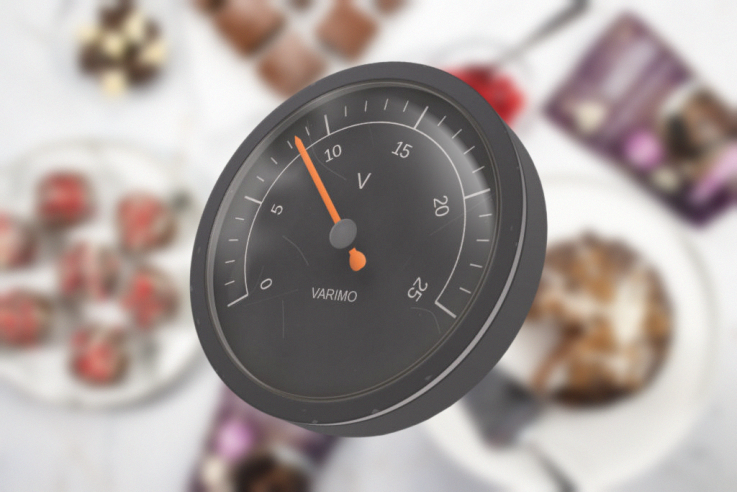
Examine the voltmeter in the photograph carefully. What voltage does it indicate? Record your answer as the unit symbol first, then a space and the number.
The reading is V 8.5
